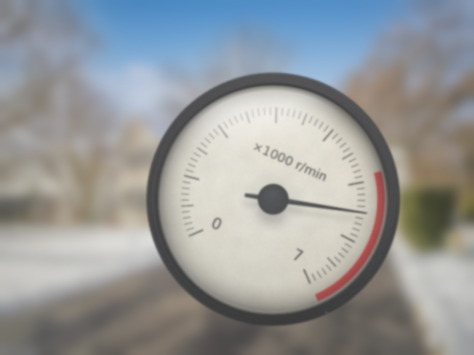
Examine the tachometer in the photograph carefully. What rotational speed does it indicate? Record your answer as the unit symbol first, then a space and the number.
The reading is rpm 5500
